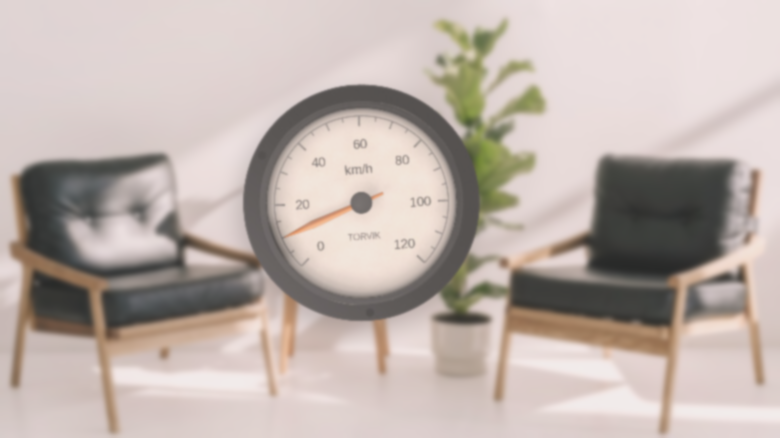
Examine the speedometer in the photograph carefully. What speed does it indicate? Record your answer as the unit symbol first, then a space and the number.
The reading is km/h 10
